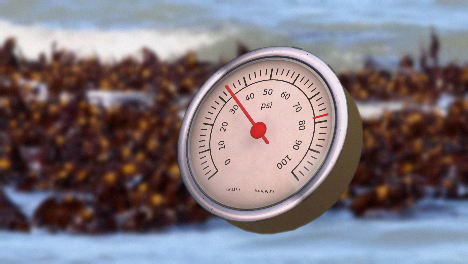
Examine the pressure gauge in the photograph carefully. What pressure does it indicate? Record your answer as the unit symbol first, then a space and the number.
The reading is psi 34
